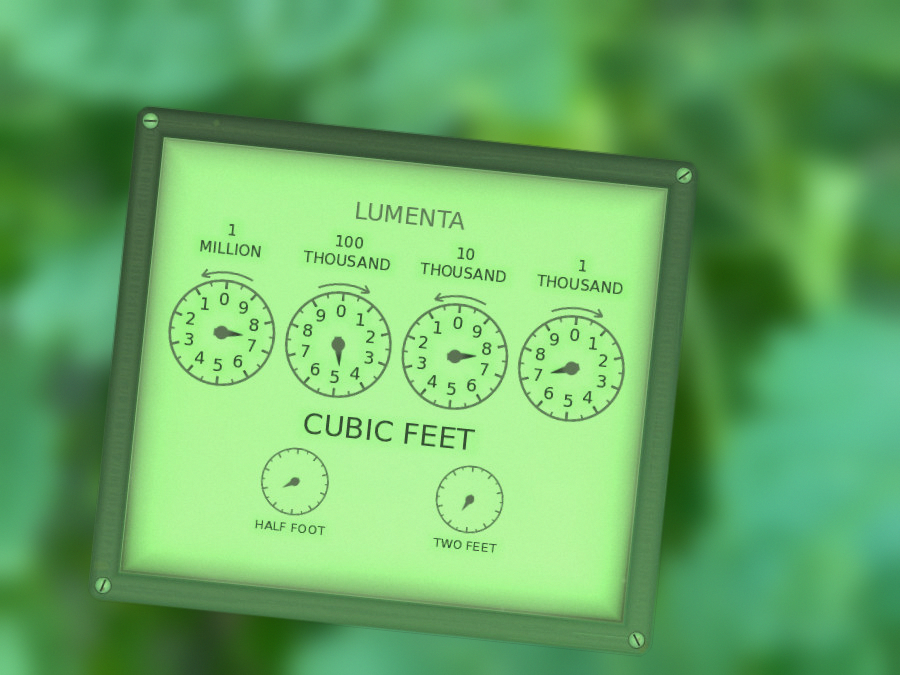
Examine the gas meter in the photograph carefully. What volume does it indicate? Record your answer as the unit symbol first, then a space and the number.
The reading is ft³ 747700
